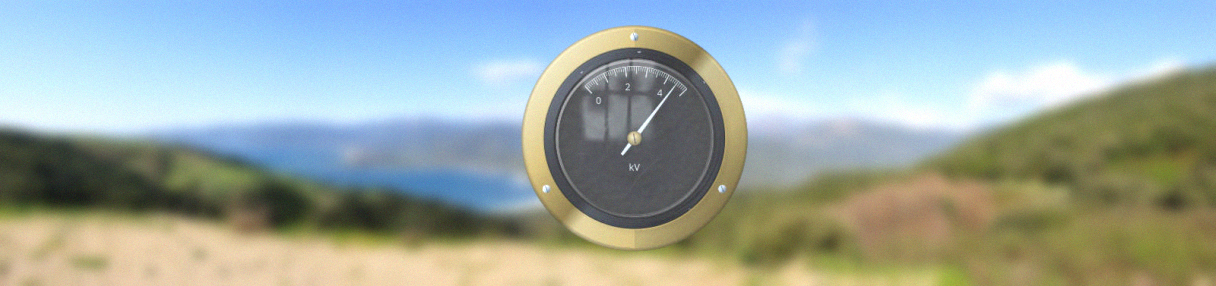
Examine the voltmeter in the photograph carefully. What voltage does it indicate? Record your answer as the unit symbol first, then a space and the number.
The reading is kV 4.5
